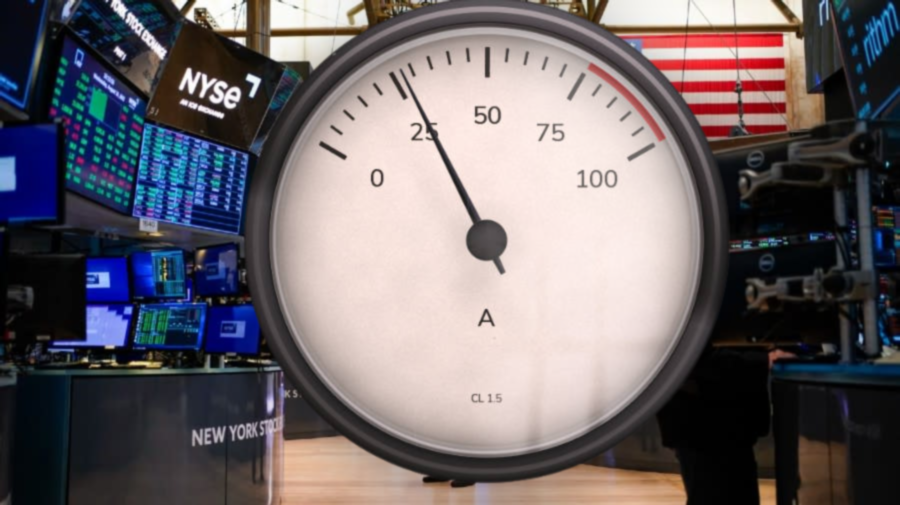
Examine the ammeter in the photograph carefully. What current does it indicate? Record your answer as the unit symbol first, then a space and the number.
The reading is A 27.5
